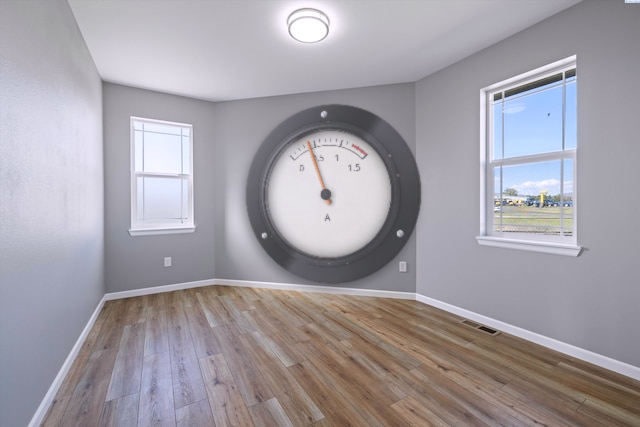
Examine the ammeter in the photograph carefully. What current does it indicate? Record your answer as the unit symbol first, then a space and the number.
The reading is A 0.4
